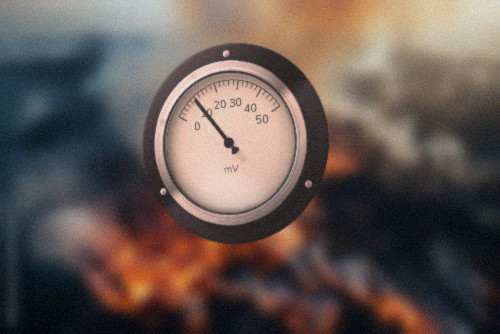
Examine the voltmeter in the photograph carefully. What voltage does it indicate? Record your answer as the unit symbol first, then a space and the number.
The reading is mV 10
